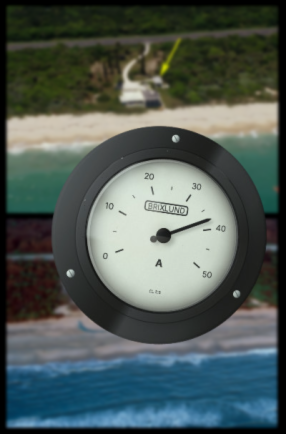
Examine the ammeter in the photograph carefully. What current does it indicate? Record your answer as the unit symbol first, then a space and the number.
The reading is A 37.5
